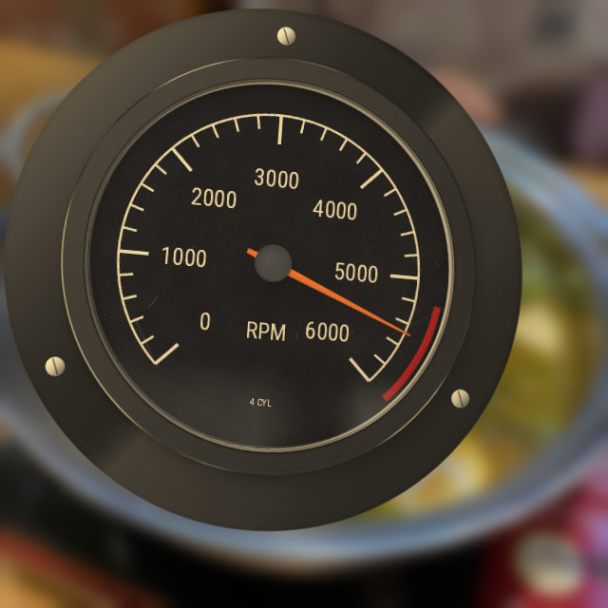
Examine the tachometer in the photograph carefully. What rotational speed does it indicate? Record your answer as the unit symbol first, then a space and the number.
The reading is rpm 5500
